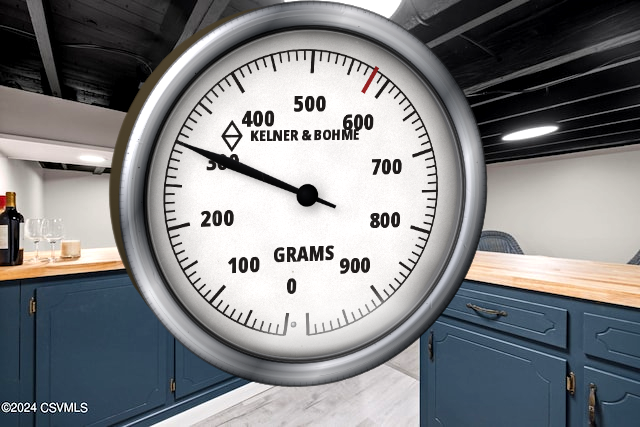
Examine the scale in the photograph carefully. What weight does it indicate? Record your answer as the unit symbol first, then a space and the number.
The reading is g 300
